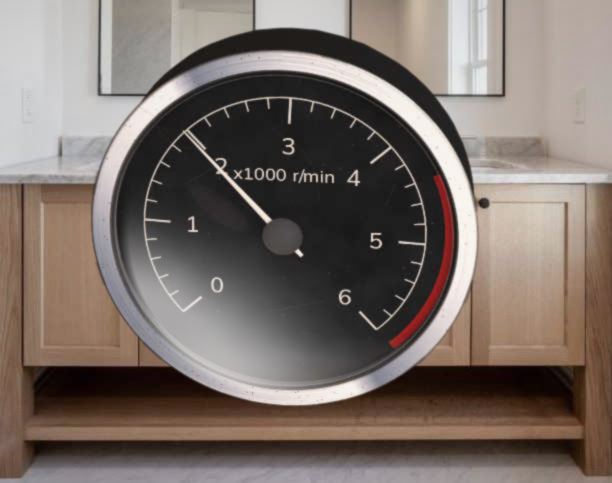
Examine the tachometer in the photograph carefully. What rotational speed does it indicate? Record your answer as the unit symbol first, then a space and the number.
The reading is rpm 2000
